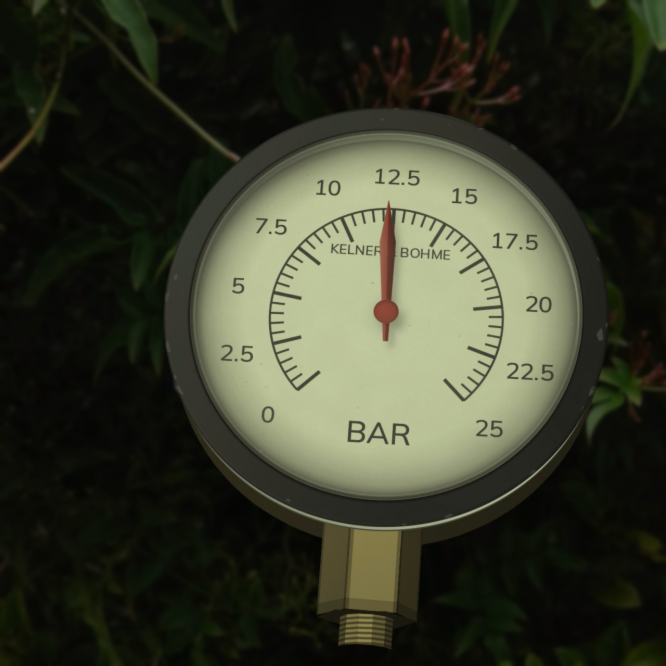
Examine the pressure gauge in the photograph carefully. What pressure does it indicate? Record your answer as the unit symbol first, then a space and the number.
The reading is bar 12.25
